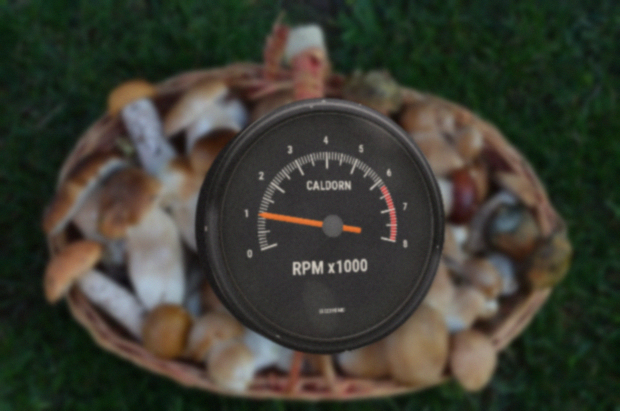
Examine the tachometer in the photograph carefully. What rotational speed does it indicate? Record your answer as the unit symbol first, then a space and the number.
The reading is rpm 1000
